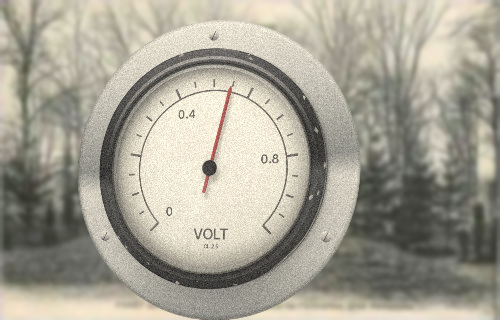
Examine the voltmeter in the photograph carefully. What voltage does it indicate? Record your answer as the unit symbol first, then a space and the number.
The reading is V 0.55
